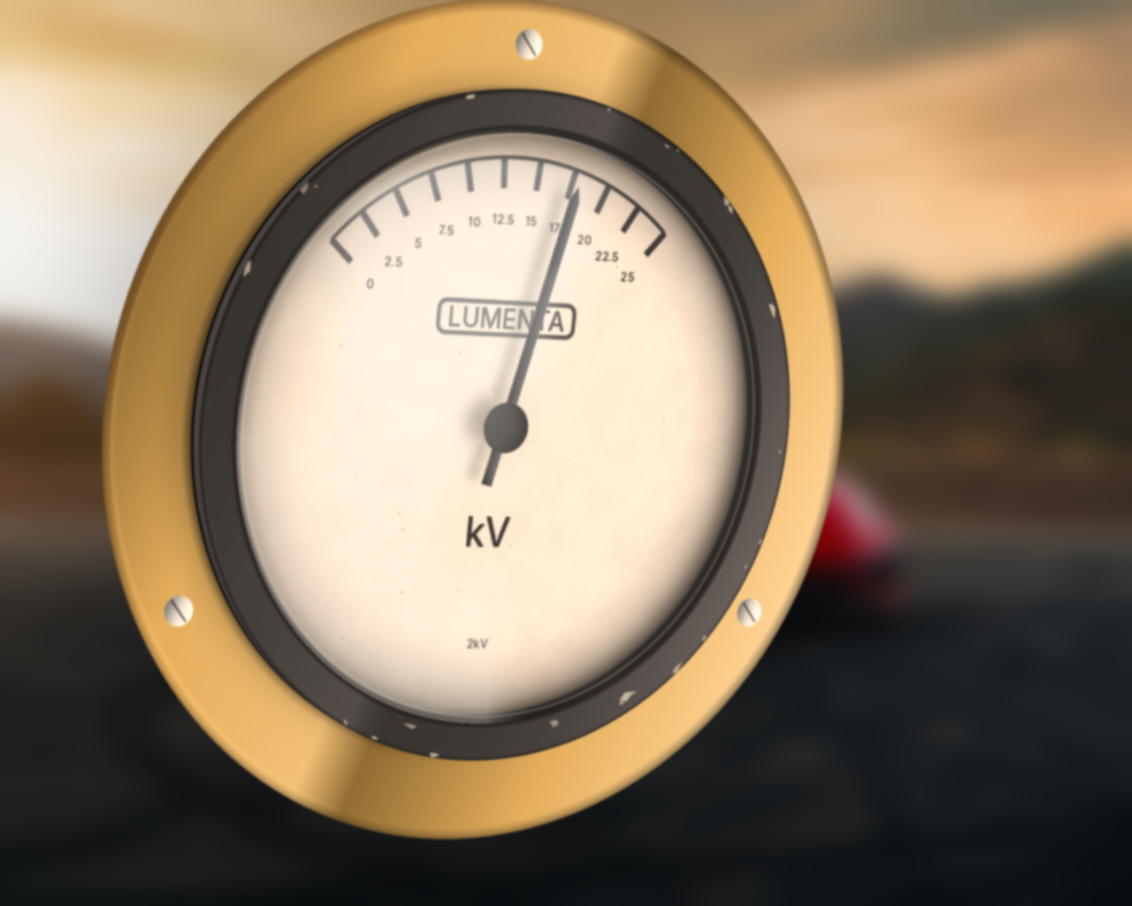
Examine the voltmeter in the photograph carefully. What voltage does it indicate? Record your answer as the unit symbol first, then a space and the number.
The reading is kV 17.5
